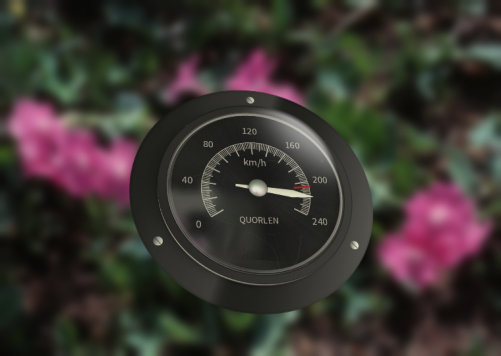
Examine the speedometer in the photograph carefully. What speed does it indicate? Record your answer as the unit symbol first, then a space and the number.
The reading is km/h 220
